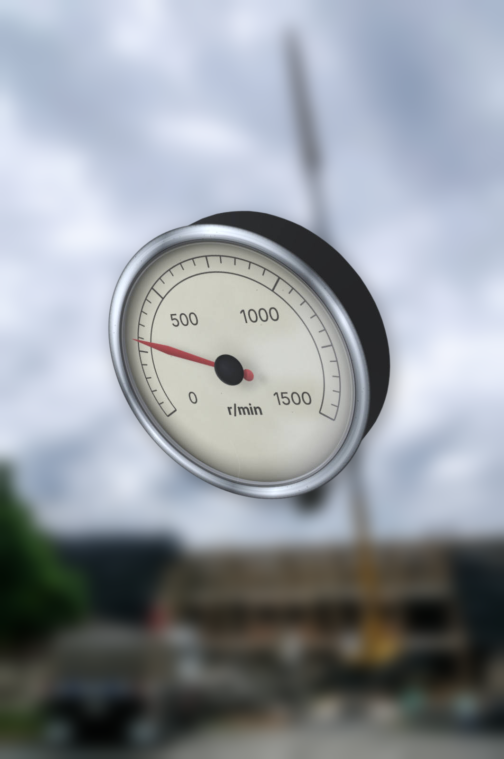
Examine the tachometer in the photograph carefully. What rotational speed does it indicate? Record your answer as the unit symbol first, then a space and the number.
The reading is rpm 300
